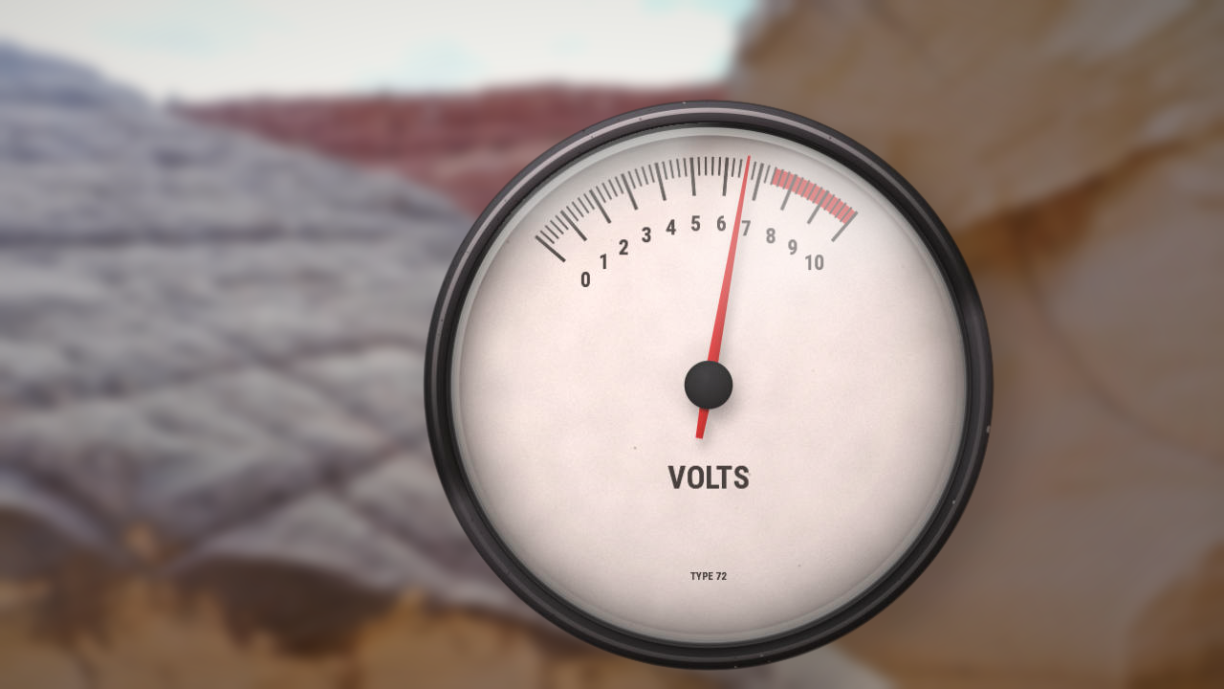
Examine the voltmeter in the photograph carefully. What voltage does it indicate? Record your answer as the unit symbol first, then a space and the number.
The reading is V 6.6
